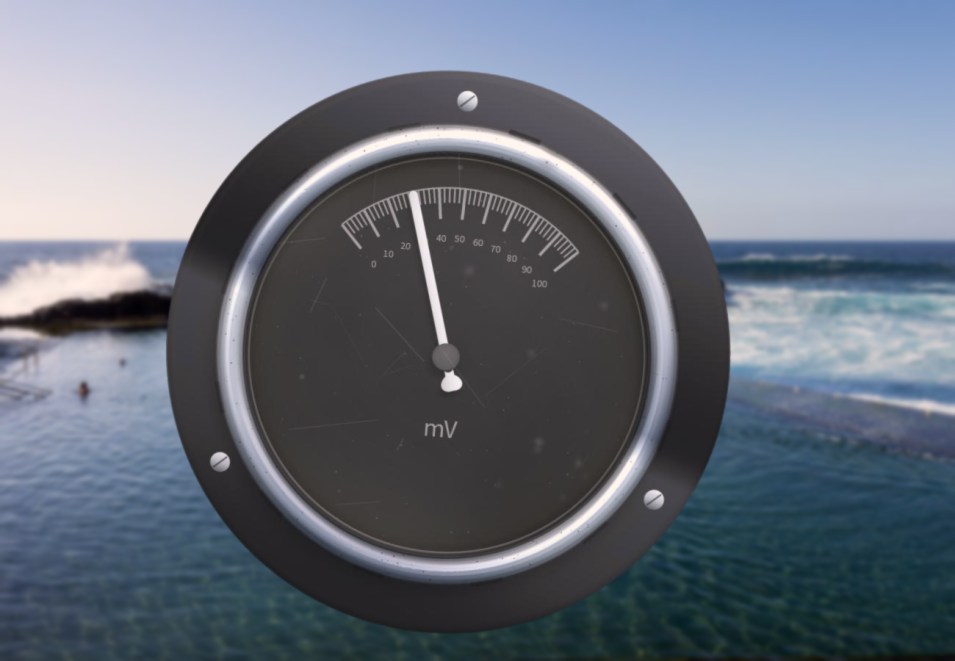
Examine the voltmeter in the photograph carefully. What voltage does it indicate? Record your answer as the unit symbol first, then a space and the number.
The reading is mV 30
